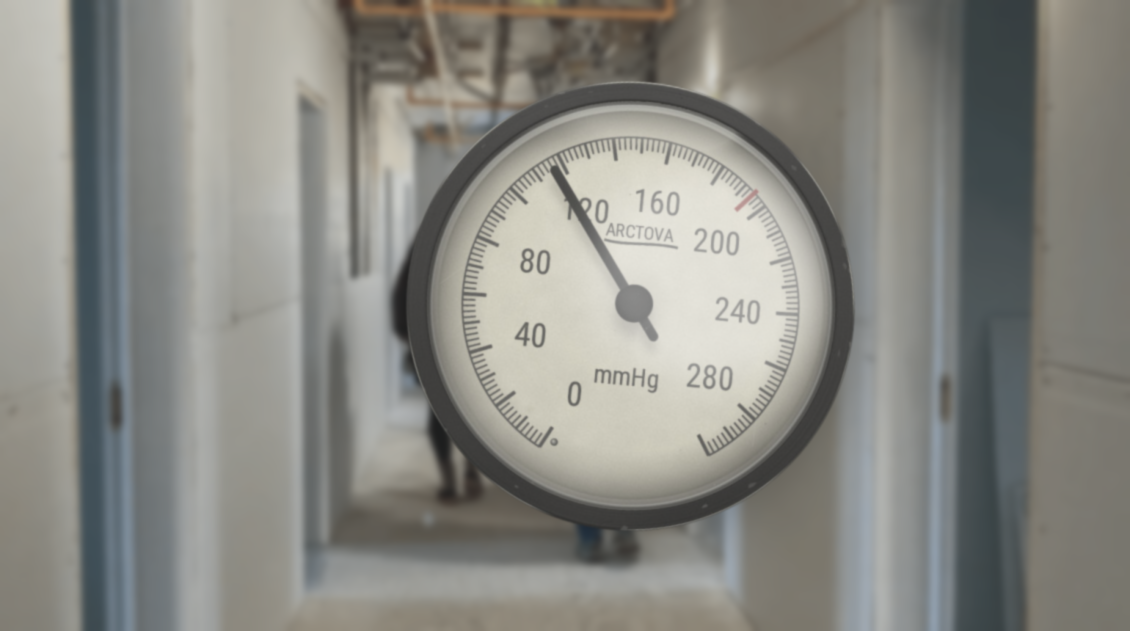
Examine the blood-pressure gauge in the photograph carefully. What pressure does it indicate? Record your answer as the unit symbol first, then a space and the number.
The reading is mmHg 116
